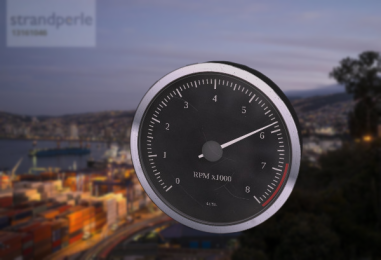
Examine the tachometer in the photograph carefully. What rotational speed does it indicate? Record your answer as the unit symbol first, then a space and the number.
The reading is rpm 5800
